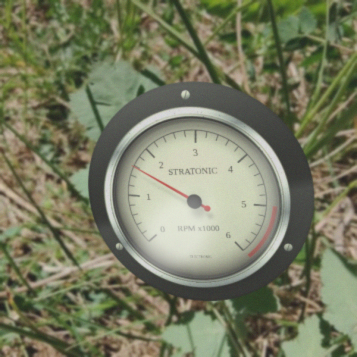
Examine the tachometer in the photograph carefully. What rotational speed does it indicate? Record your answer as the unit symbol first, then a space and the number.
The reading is rpm 1600
